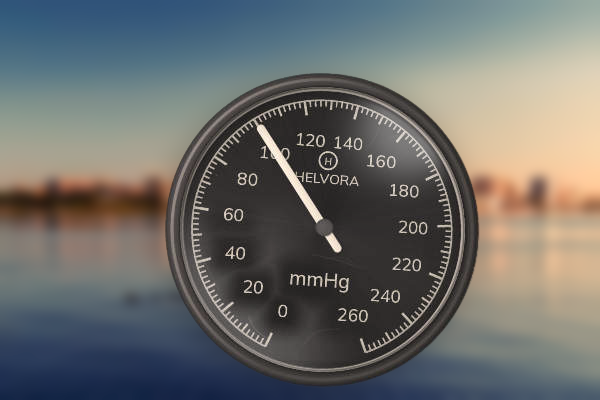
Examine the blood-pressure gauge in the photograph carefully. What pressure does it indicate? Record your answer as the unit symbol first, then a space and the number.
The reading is mmHg 100
